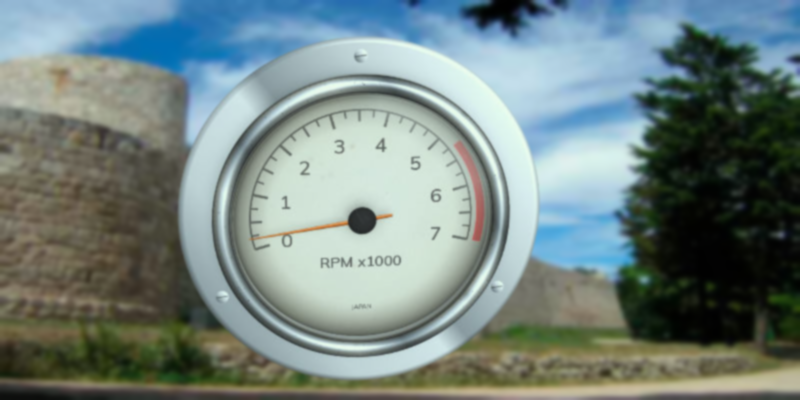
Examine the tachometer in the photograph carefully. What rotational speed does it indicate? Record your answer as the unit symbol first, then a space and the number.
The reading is rpm 250
